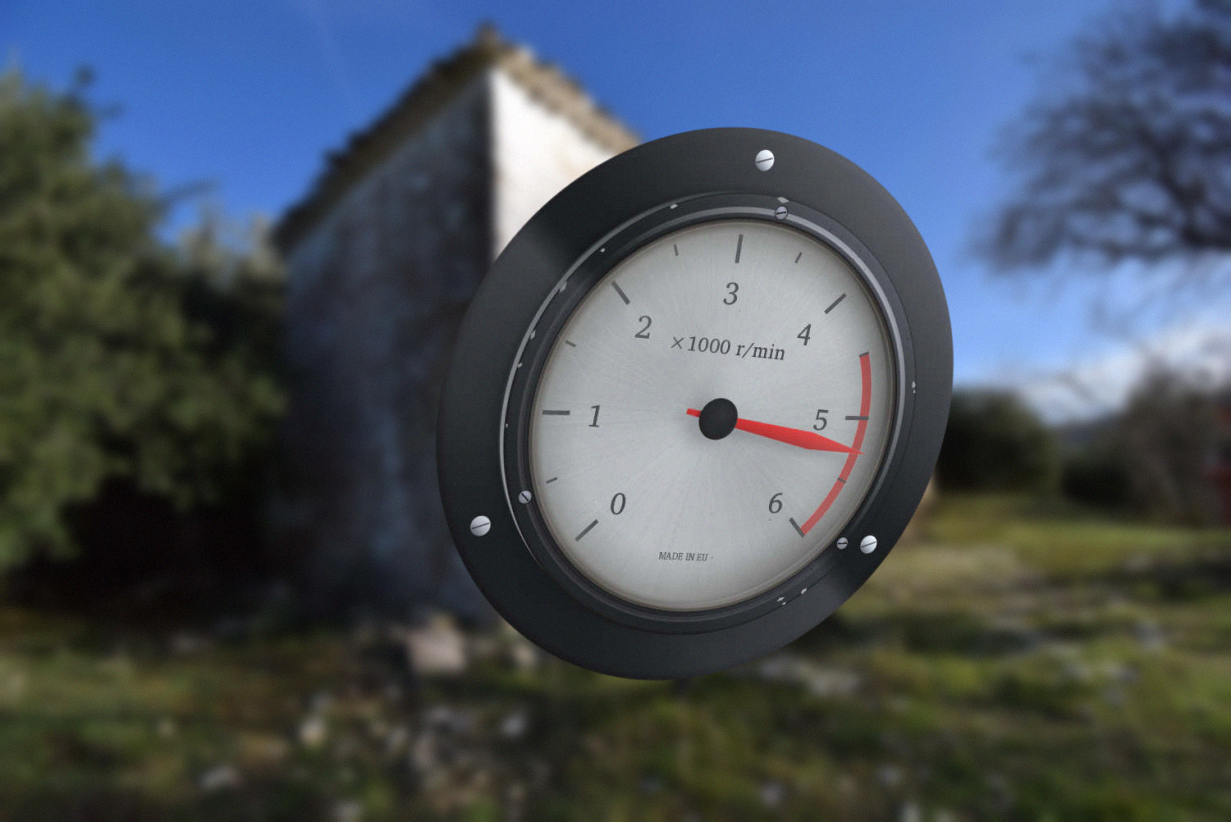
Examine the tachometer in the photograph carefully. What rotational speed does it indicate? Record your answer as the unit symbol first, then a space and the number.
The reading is rpm 5250
